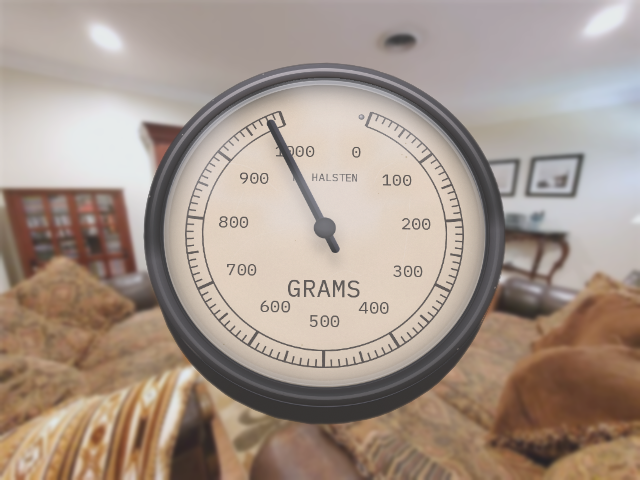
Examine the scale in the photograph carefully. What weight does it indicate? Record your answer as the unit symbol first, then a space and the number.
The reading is g 980
